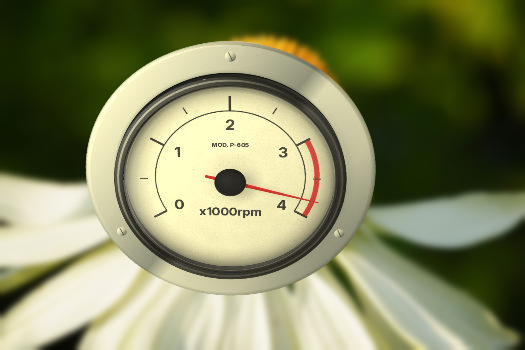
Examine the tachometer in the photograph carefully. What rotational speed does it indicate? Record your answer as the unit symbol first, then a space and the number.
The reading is rpm 3750
